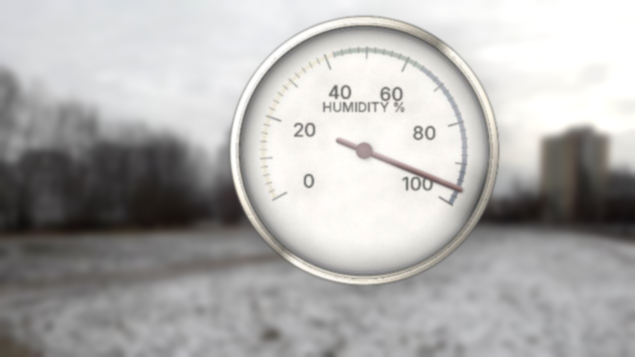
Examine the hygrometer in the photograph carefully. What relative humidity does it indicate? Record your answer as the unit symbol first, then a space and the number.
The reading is % 96
